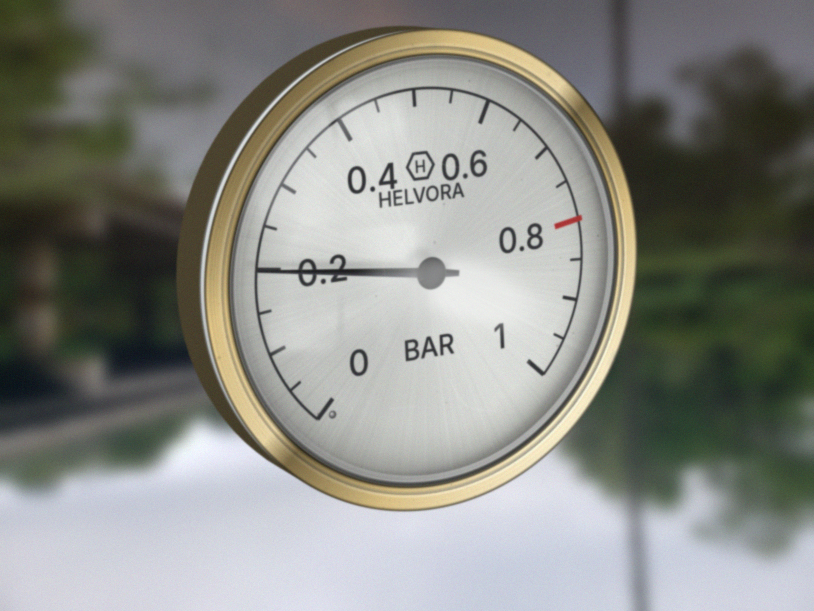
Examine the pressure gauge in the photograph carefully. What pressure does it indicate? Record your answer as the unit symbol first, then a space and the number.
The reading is bar 0.2
